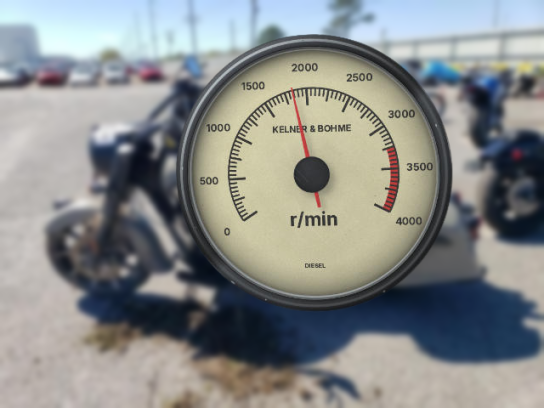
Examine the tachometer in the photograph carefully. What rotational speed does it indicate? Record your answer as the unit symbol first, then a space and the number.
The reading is rpm 1850
